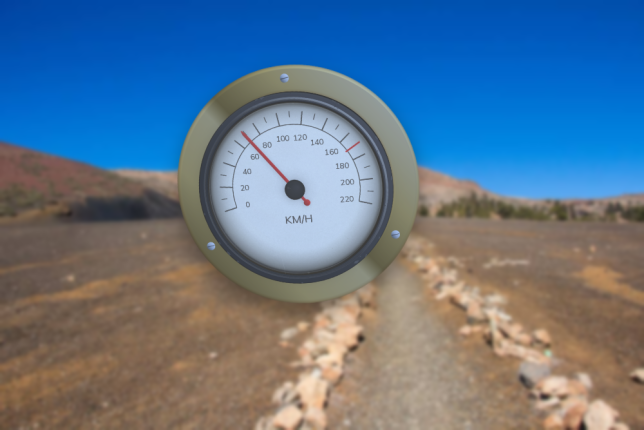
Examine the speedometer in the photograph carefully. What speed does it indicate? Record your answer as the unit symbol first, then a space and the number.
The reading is km/h 70
